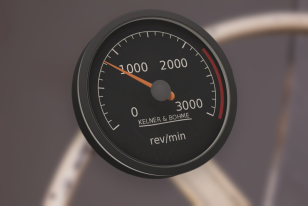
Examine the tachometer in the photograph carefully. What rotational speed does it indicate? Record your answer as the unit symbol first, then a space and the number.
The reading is rpm 800
